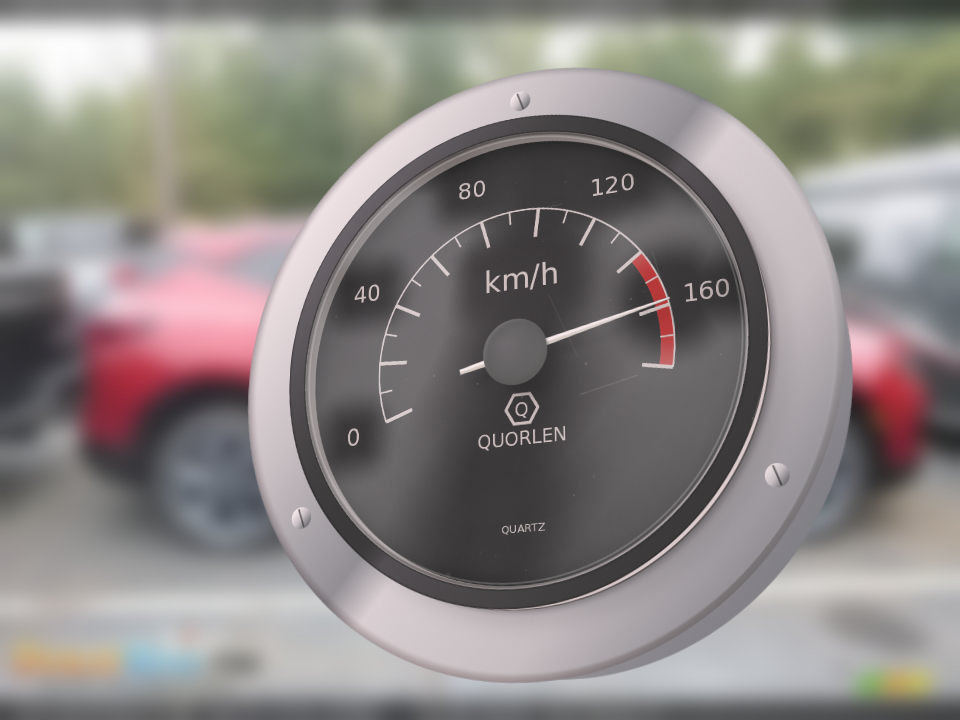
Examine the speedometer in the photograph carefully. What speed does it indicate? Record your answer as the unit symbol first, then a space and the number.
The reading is km/h 160
